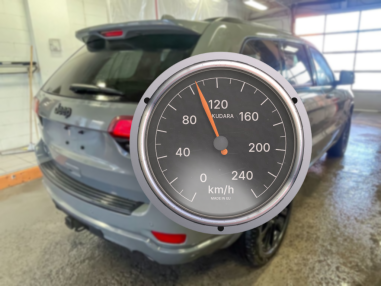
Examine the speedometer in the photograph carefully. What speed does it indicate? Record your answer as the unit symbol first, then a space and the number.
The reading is km/h 105
